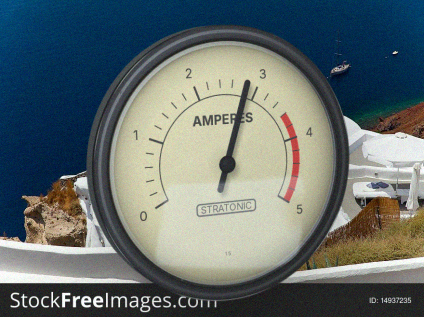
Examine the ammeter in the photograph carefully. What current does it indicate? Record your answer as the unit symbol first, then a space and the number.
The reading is A 2.8
